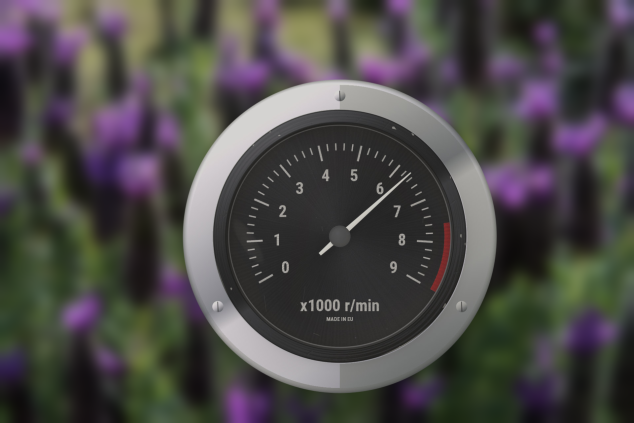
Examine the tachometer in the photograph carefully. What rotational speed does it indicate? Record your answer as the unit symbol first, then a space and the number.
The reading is rpm 6300
